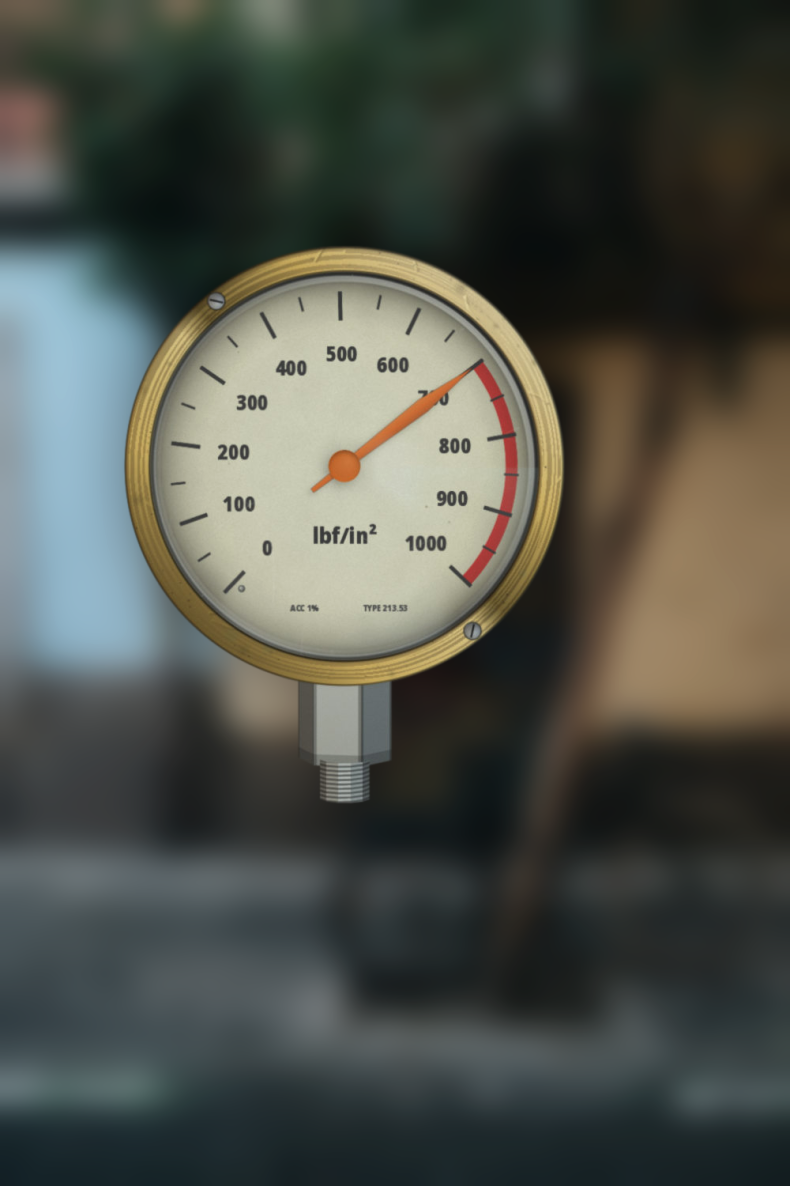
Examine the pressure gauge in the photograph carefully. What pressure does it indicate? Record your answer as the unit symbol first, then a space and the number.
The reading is psi 700
